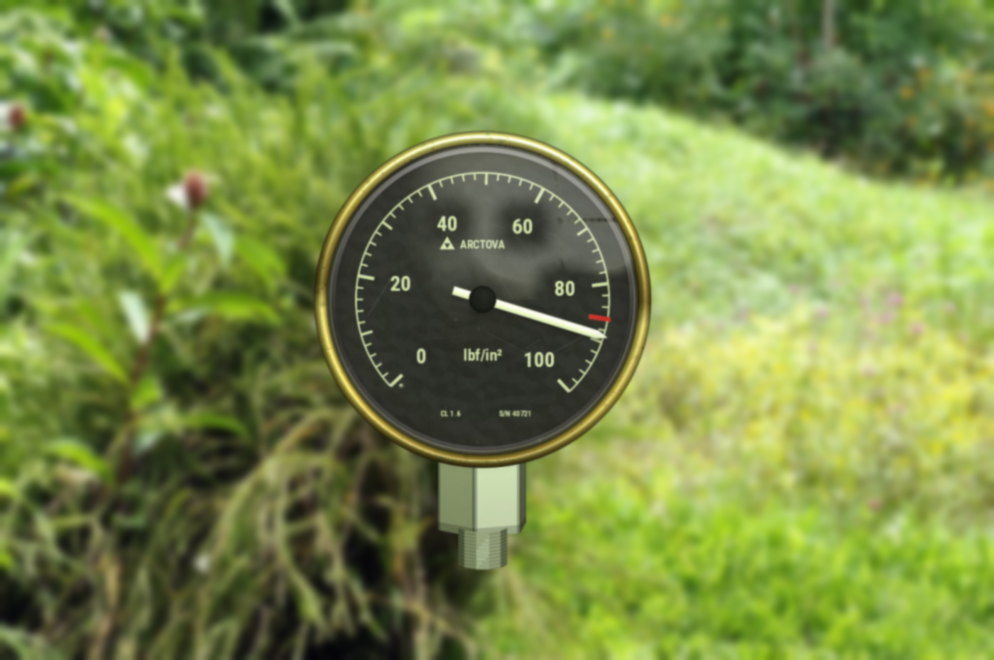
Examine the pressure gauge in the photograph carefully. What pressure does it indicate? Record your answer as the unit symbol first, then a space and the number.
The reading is psi 89
